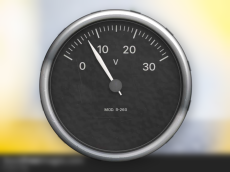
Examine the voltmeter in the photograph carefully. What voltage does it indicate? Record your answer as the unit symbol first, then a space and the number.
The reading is V 7
